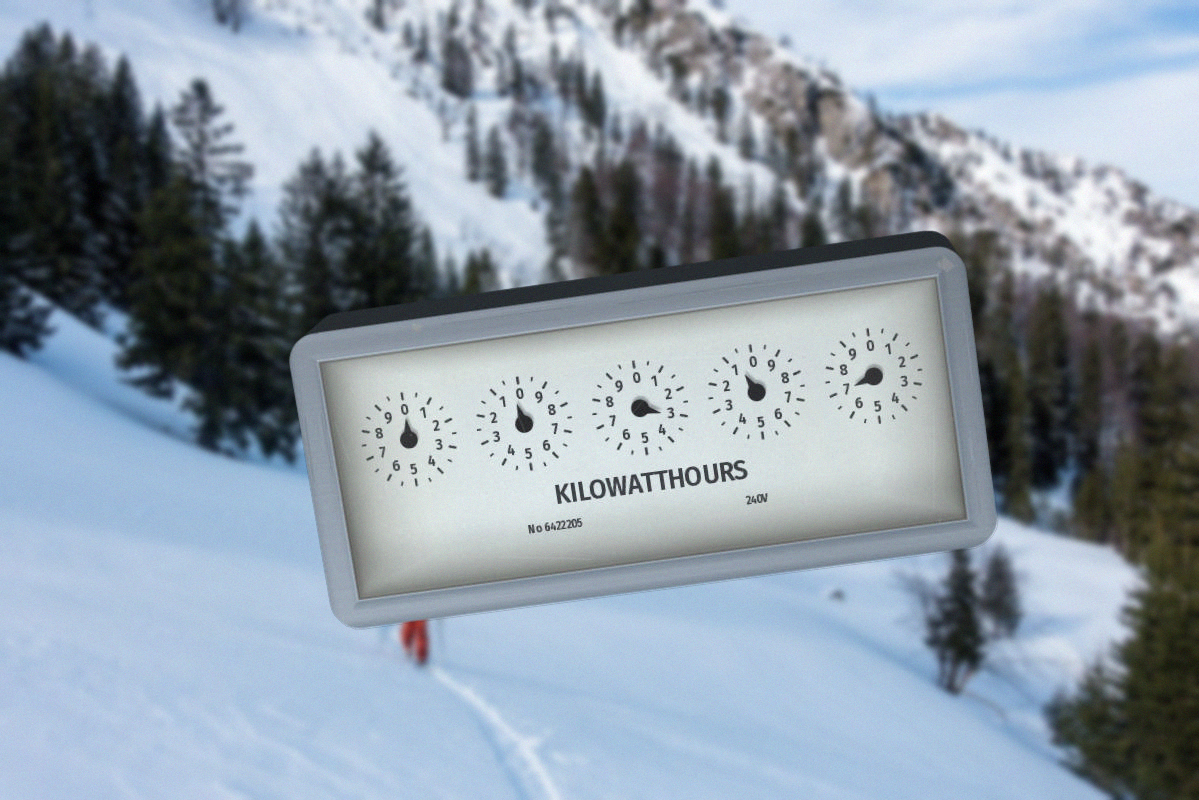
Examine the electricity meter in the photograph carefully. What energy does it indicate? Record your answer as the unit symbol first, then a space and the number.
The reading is kWh 307
